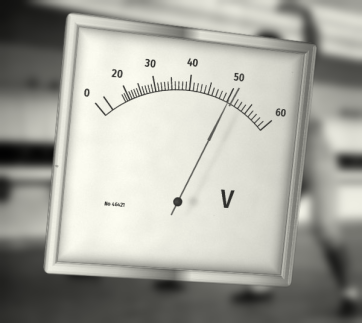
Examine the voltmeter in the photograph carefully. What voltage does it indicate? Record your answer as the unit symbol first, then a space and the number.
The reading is V 50
